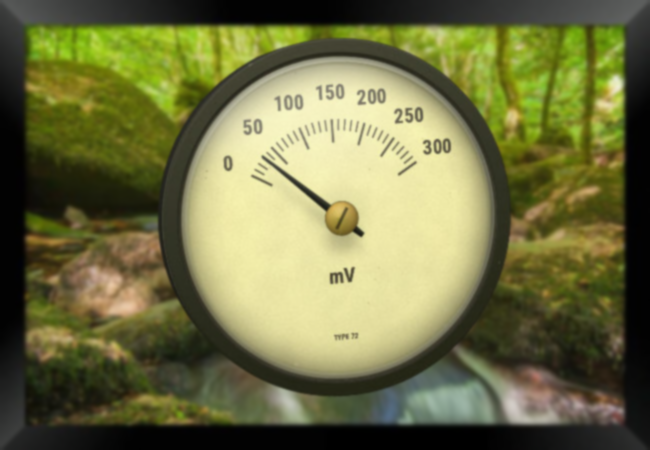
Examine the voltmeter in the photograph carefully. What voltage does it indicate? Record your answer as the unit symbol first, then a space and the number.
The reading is mV 30
